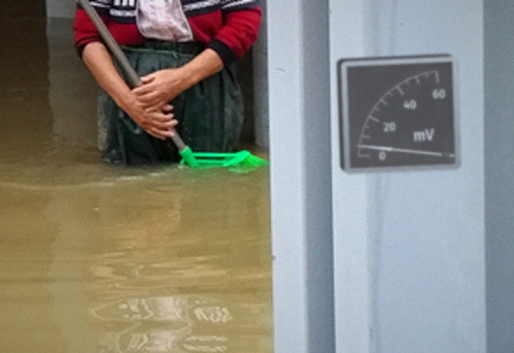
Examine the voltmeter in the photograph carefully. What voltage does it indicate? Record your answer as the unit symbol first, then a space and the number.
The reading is mV 5
